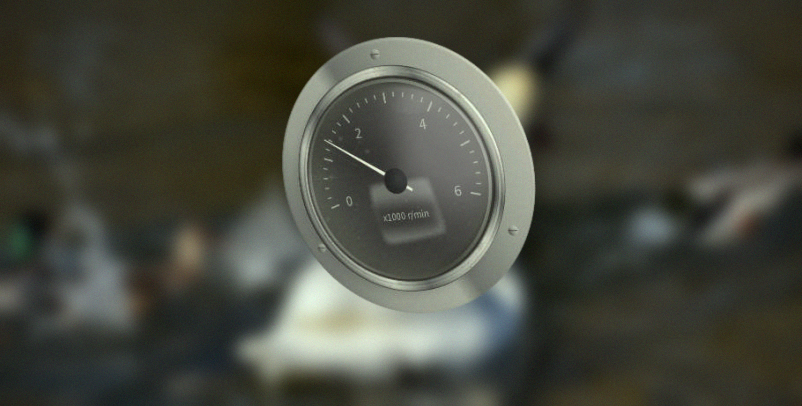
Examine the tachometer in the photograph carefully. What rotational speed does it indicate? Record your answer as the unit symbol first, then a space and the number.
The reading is rpm 1400
